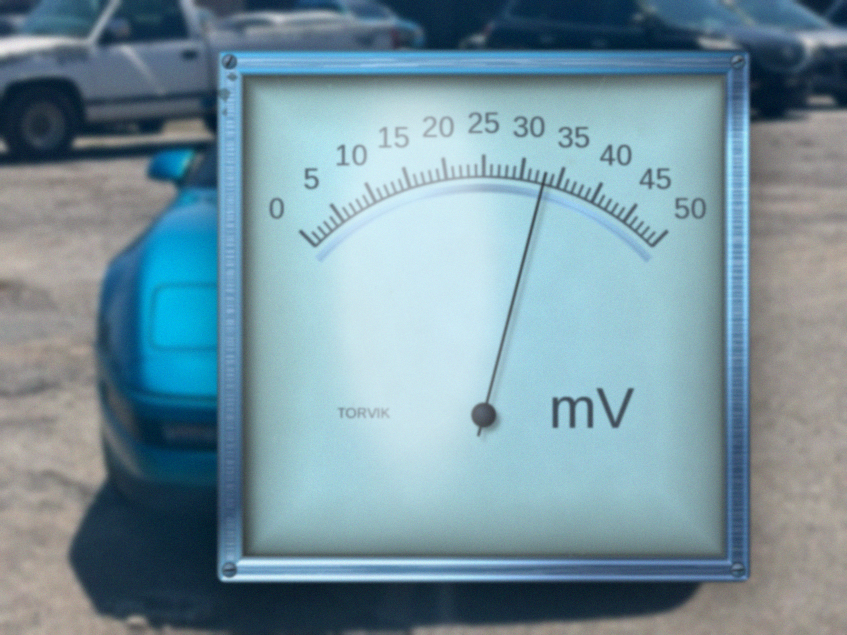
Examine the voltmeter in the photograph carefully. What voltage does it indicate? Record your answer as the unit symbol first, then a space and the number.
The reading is mV 33
